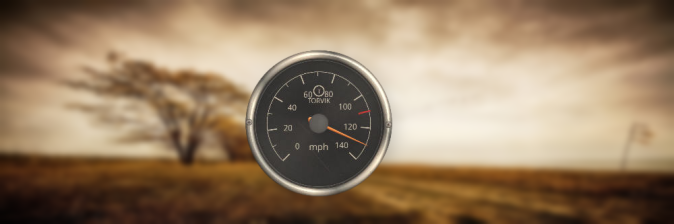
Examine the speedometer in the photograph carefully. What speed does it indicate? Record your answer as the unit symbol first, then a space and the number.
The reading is mph 130
